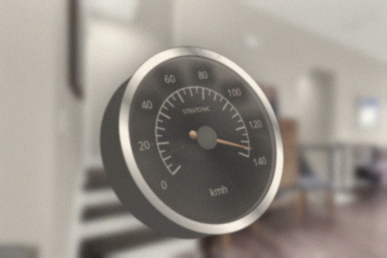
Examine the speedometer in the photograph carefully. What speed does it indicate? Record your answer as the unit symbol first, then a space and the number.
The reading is km/h 135
